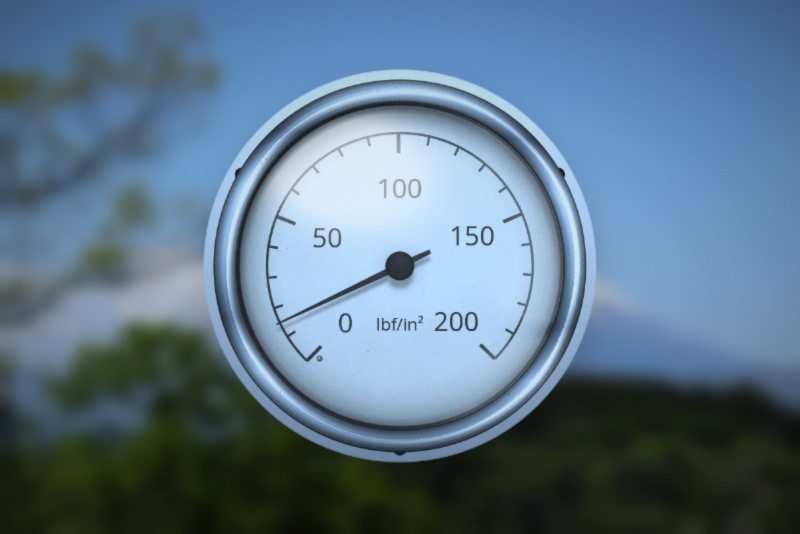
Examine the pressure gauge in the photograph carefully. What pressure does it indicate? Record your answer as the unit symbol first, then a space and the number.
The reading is psi 15
